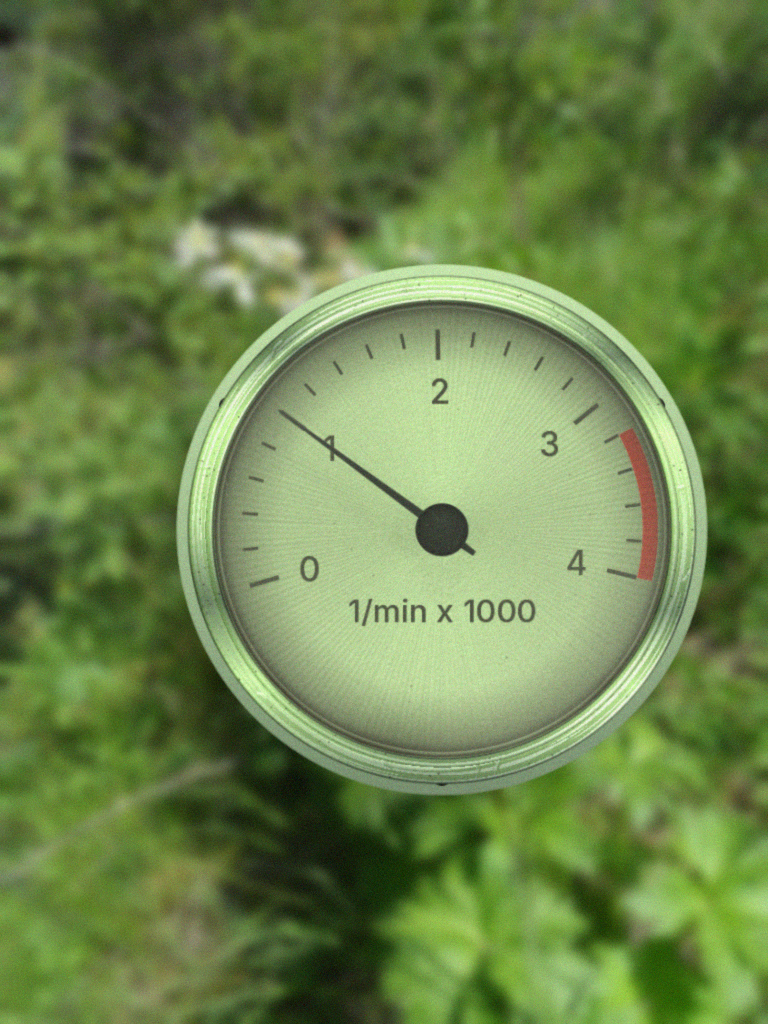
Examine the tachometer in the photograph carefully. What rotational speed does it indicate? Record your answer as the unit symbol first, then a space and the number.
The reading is rpm 1000
